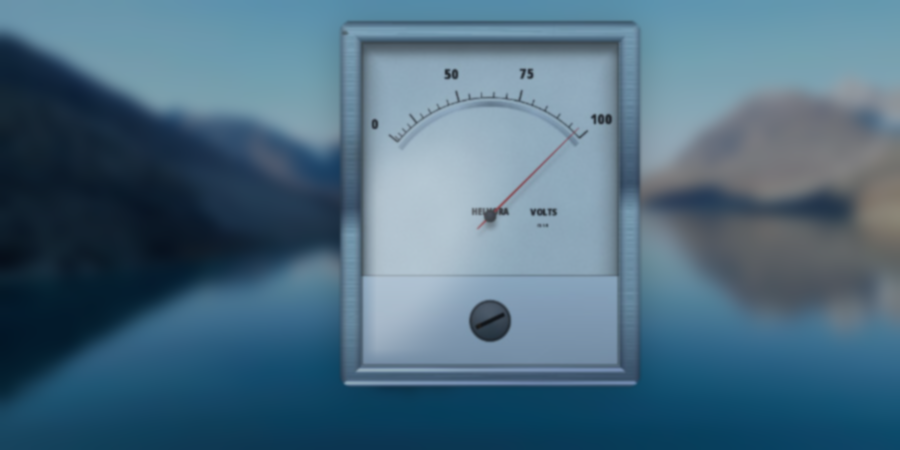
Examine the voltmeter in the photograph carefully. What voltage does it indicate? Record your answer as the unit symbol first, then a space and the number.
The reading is V 97.5
